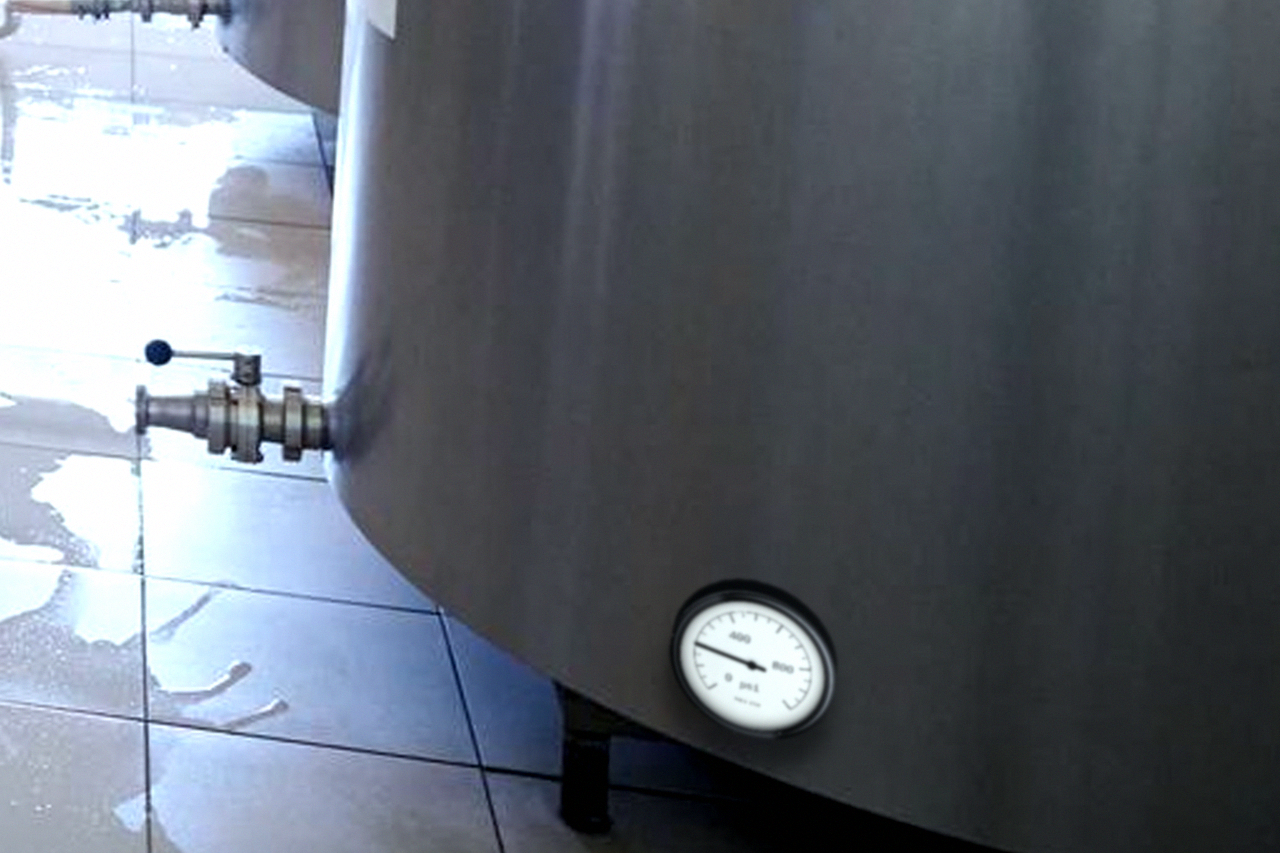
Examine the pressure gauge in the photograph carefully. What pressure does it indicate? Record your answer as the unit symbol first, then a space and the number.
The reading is psi 200
